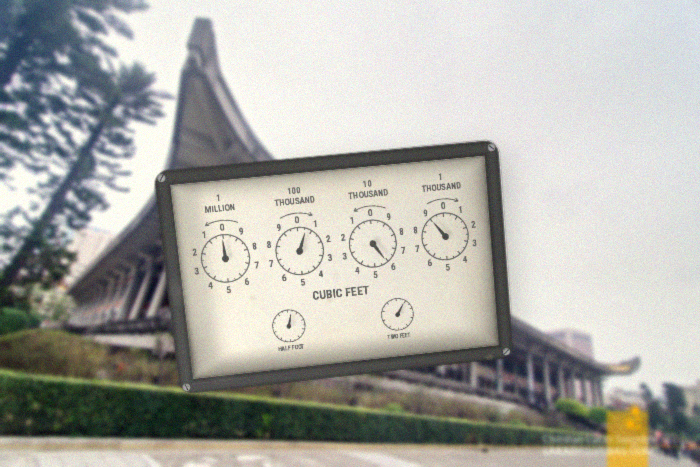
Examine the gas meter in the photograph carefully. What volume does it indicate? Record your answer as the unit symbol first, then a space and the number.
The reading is ft³ 5900
